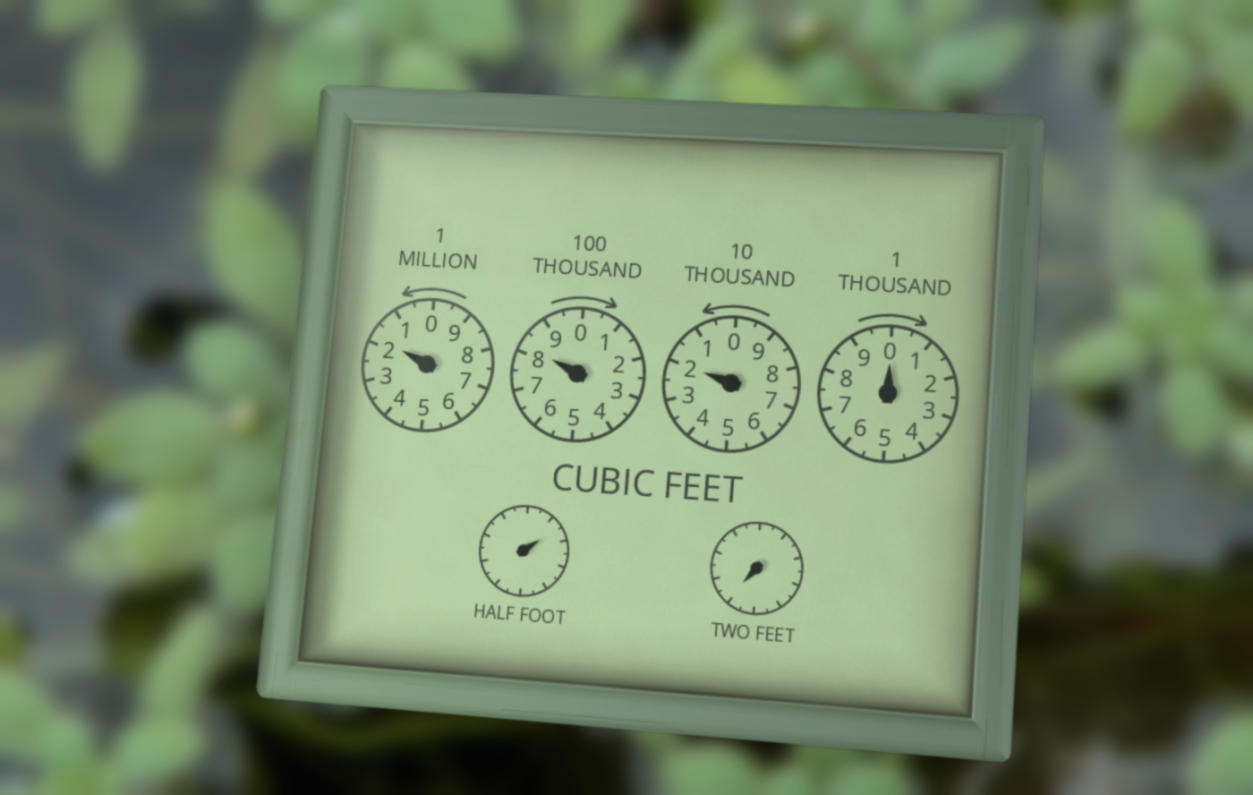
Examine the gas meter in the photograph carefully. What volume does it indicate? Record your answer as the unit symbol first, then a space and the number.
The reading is ft³ 182000
